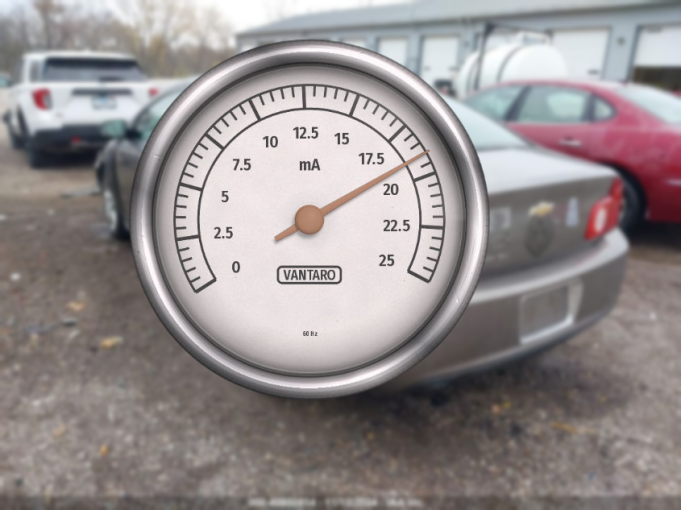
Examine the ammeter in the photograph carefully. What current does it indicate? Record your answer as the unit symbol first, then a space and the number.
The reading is mA 19
